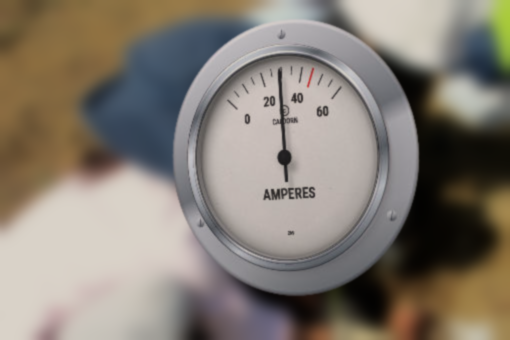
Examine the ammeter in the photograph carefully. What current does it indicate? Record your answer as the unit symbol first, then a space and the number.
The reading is A 30
